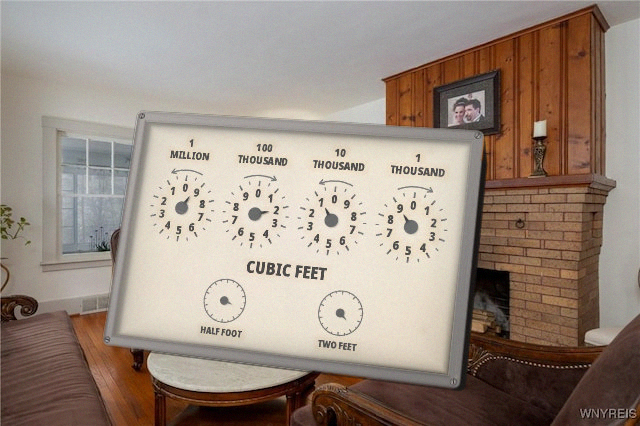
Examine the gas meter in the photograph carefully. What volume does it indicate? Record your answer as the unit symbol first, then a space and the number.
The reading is ft³ 920900
